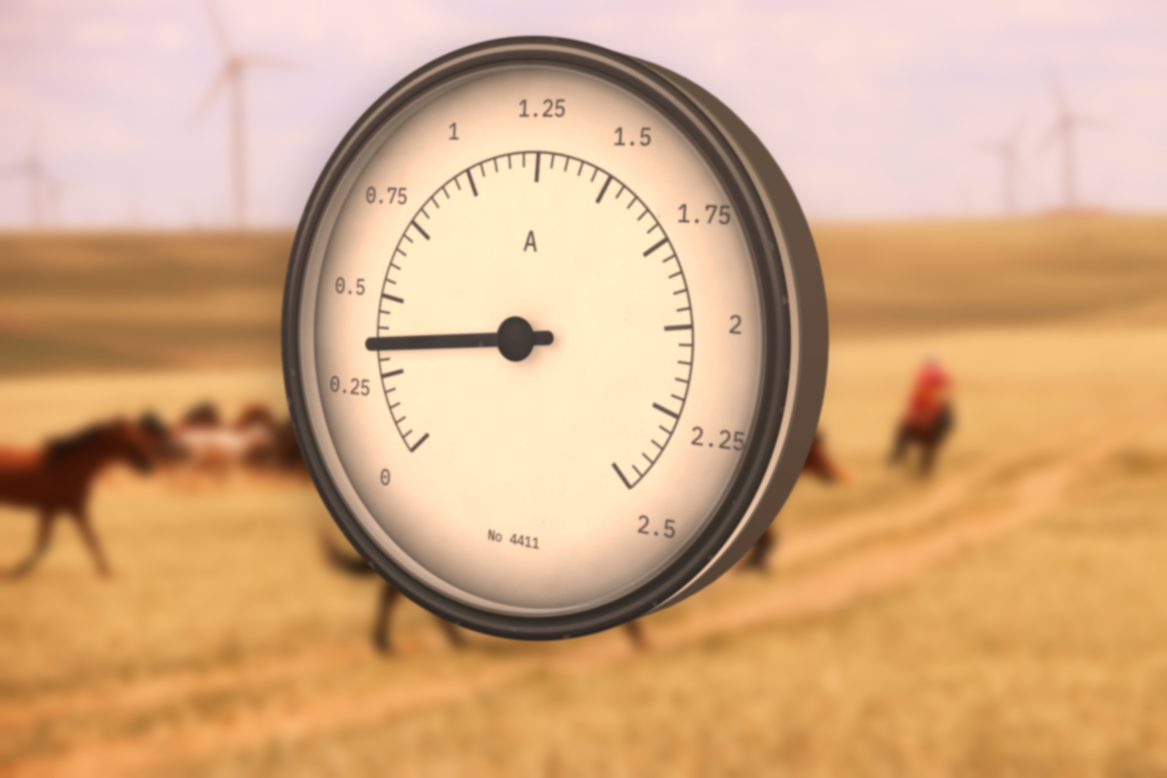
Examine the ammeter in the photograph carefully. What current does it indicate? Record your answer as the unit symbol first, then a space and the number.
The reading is A 0.35
